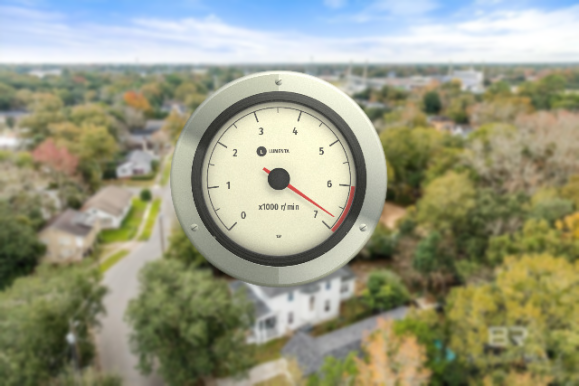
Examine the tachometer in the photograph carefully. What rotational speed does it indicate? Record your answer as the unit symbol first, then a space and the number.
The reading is rpm 6750
